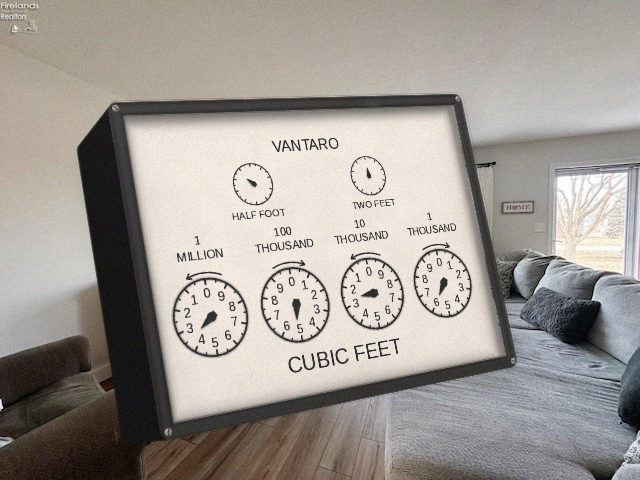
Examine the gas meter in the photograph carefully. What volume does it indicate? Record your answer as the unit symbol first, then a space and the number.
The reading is ft³ 352600
